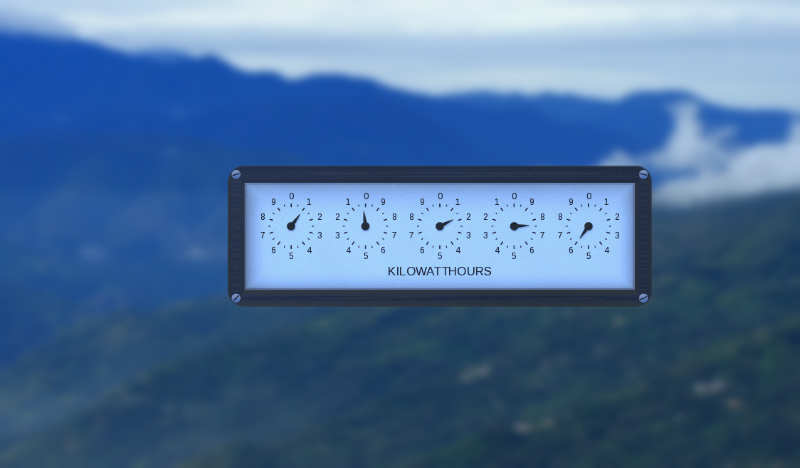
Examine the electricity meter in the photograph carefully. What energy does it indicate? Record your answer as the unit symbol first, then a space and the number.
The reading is kWh 10176
